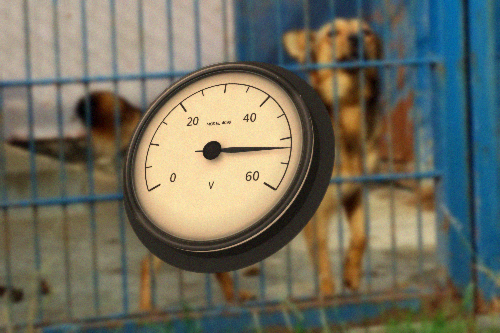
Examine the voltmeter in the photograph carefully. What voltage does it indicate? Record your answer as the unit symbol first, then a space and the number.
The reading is V 52.5
